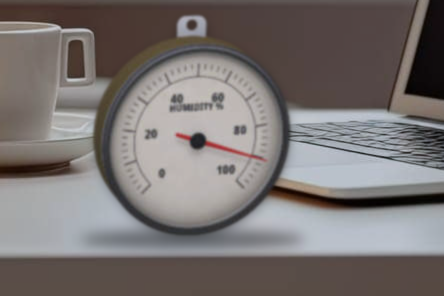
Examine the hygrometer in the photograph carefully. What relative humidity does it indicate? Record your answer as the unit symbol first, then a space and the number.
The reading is % 90
